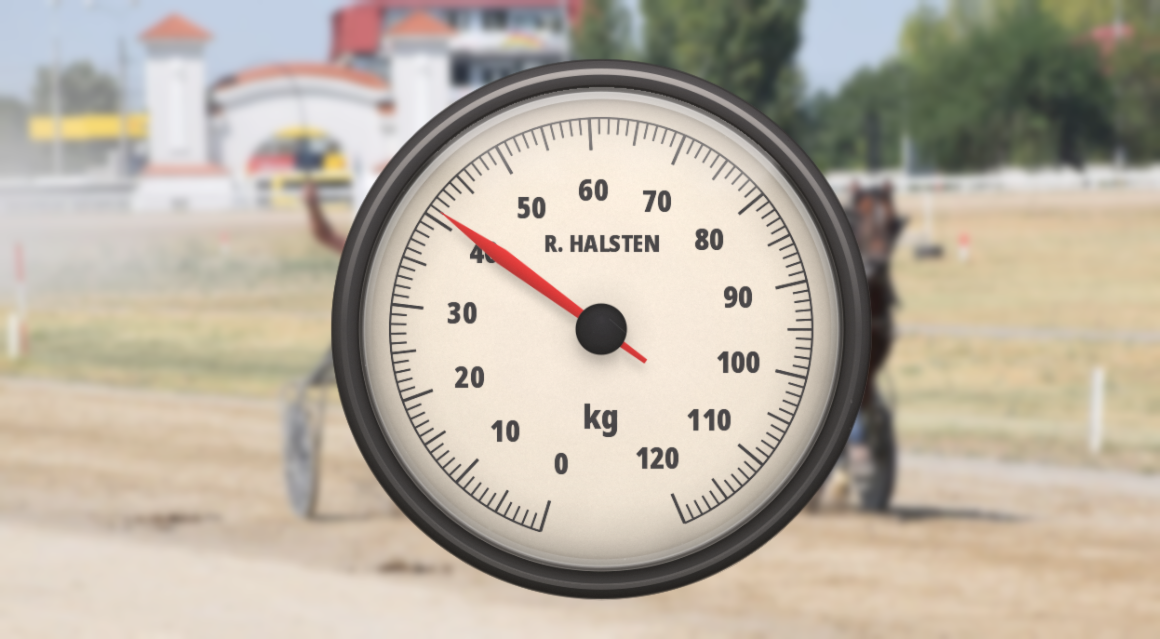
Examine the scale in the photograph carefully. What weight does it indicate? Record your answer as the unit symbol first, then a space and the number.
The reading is kg 41
